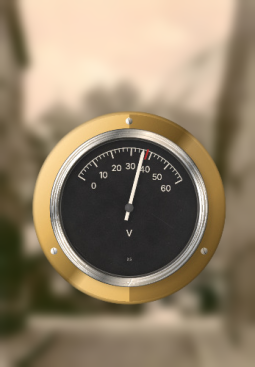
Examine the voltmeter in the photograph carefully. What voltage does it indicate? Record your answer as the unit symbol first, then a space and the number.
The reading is V 36
